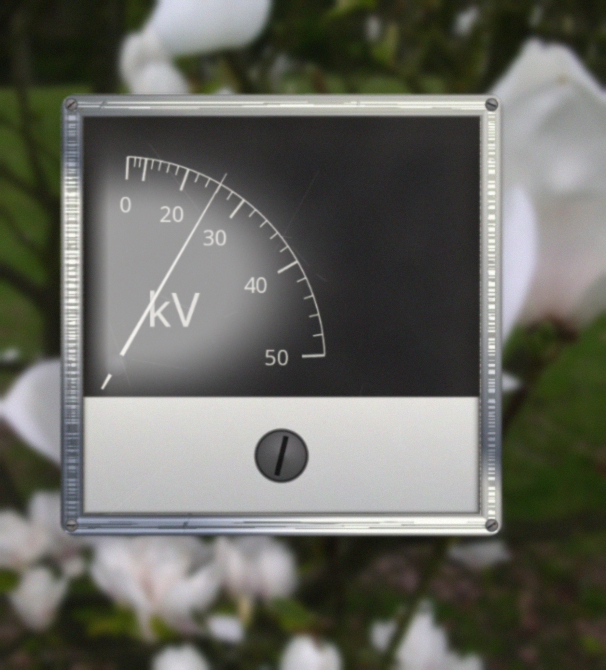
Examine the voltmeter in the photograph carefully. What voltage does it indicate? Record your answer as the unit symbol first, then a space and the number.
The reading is kV 26
